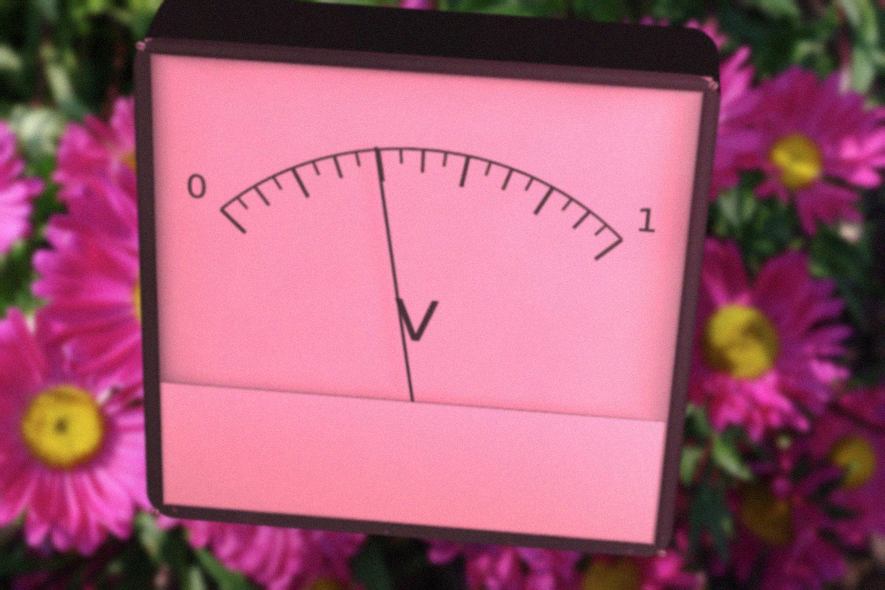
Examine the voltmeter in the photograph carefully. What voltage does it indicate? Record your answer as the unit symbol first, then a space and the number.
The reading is V 0.4
